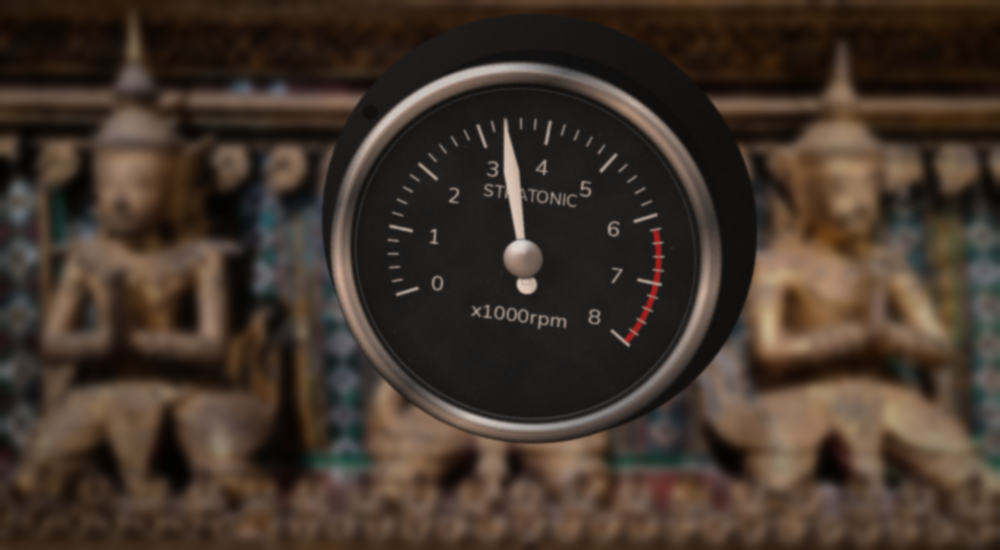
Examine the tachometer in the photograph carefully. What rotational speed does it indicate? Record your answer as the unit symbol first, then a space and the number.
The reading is rpm 3400
